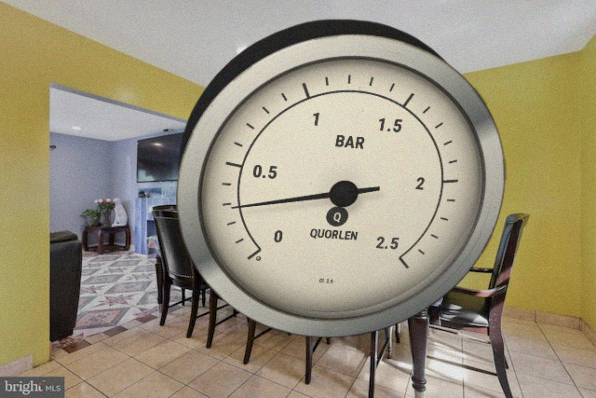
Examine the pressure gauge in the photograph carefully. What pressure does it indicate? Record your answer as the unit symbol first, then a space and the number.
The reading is bar 0.3
